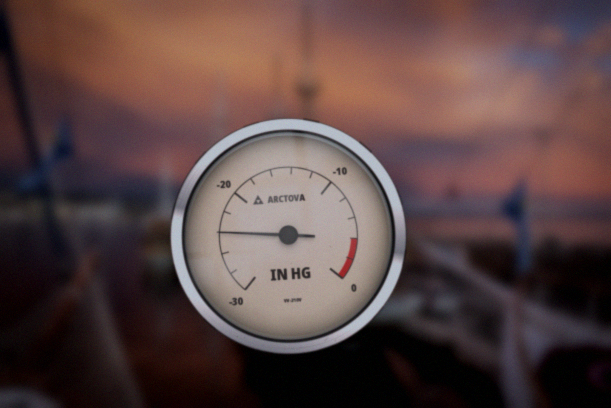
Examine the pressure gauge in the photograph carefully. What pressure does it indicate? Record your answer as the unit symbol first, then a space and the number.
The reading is inHg -24
